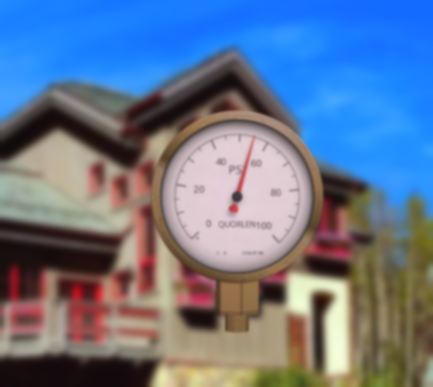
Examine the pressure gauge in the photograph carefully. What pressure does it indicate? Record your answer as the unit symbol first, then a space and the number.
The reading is psi 55
